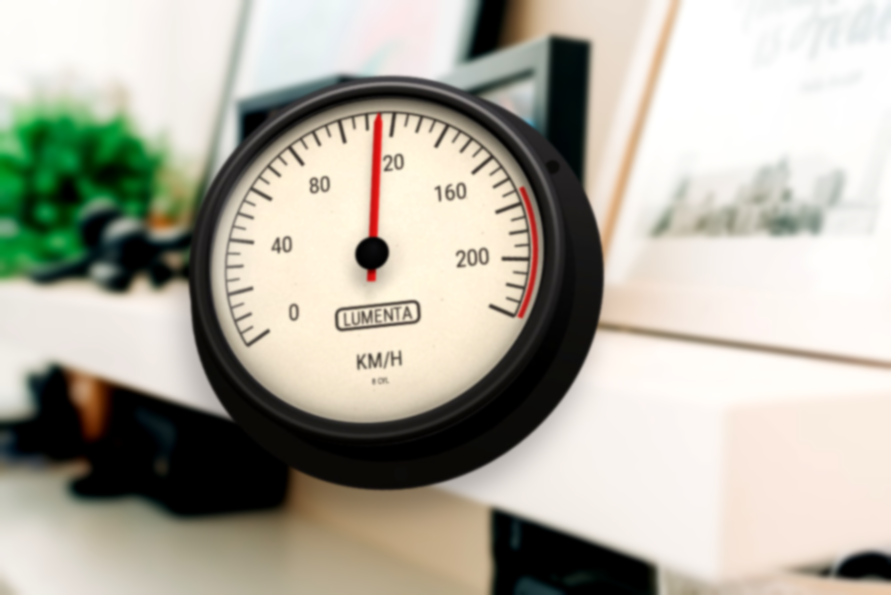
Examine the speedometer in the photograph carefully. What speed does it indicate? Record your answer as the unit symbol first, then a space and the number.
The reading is km/h 115
